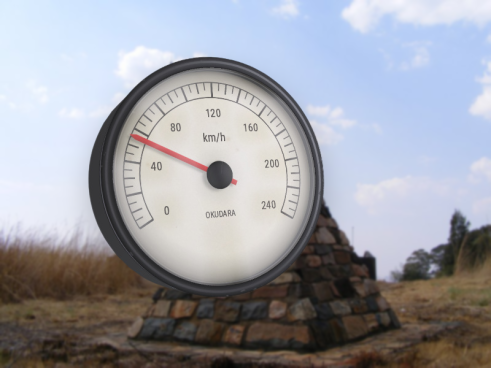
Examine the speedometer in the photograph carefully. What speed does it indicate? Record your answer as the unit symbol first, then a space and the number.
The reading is km/h 55
